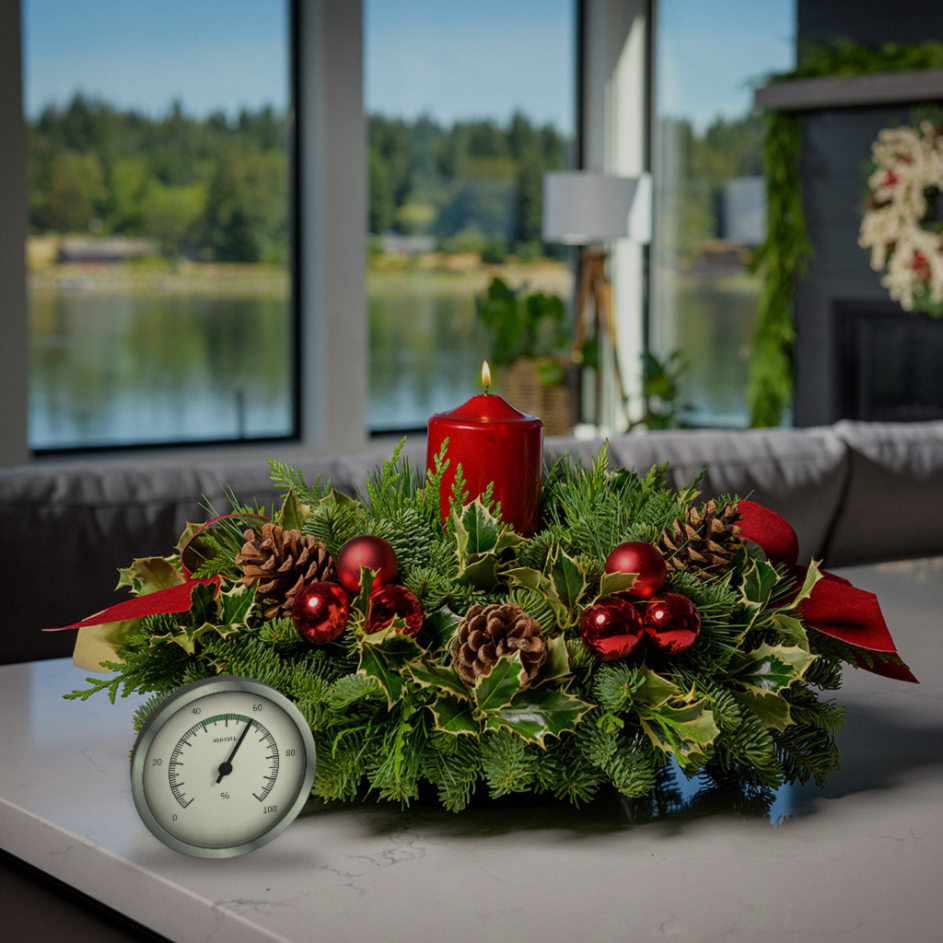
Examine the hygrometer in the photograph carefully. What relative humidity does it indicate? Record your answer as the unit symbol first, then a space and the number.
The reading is % 60
